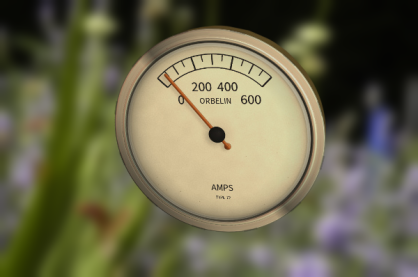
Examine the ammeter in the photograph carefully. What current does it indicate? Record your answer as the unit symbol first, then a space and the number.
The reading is A 50
